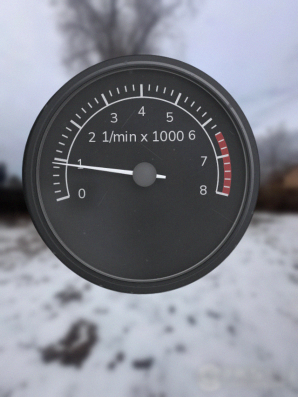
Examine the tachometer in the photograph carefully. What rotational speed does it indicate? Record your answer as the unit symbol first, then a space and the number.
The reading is rpm 900
